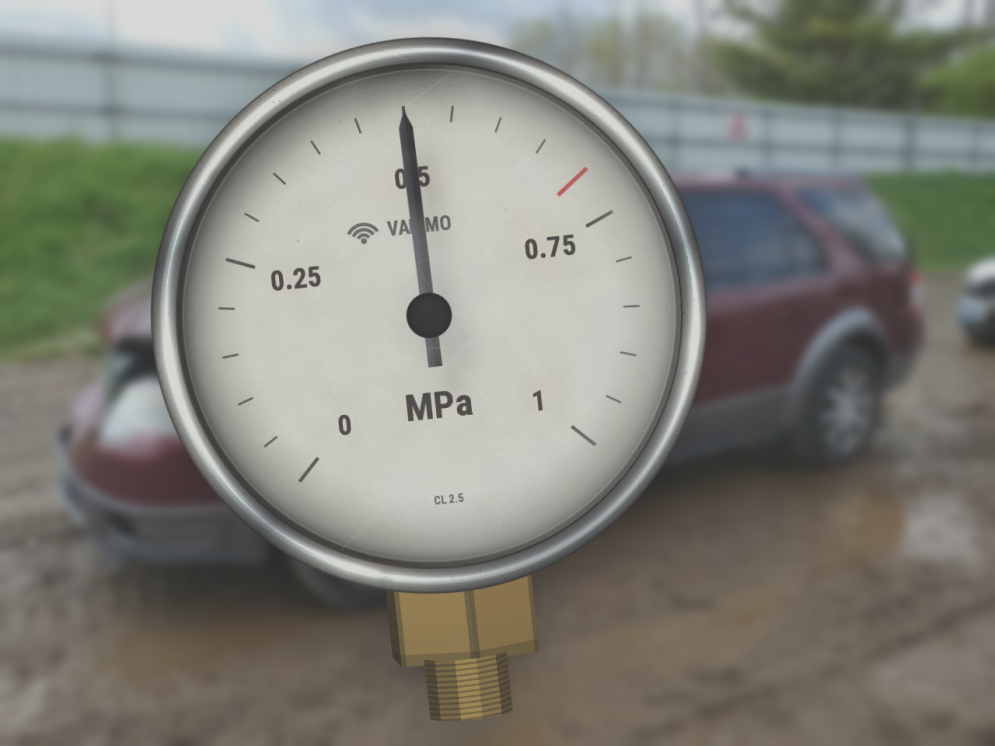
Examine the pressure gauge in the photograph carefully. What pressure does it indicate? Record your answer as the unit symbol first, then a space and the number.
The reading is MPa 0.5
